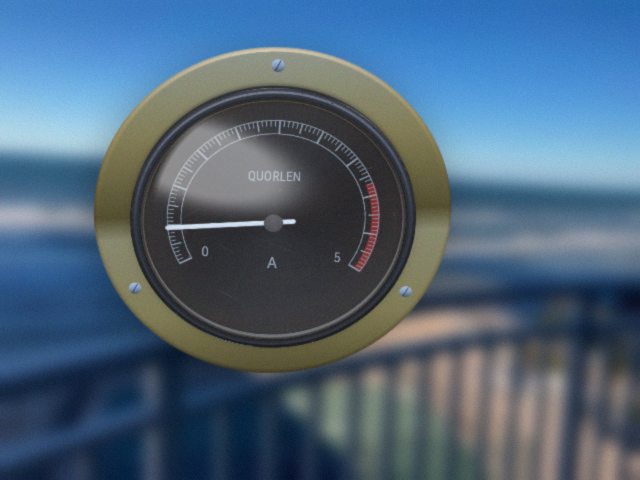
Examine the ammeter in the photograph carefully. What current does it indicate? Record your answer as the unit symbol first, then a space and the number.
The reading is A 0.5
